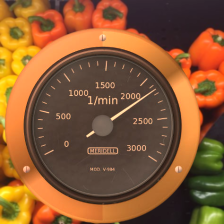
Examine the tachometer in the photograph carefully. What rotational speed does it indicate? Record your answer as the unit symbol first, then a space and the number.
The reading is rpm 2150
